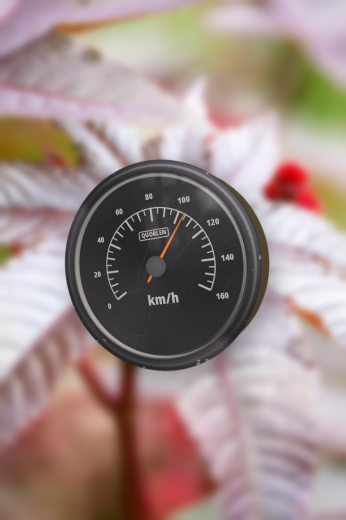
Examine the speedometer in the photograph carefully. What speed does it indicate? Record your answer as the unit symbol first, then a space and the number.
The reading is km/h 105
